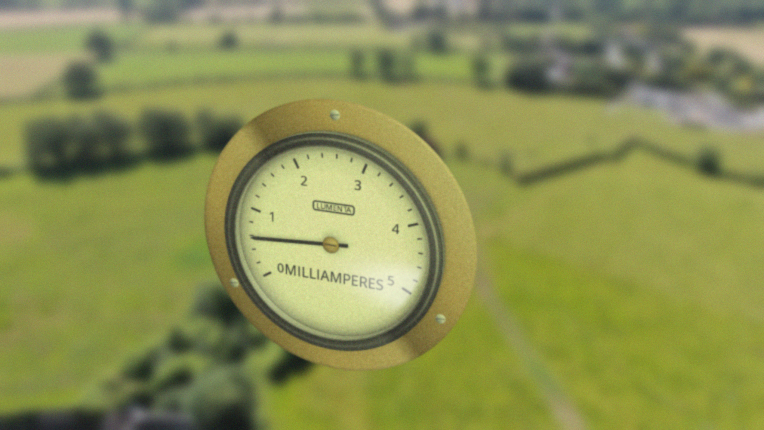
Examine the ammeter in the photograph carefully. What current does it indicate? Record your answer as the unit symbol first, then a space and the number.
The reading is mA 0.6
